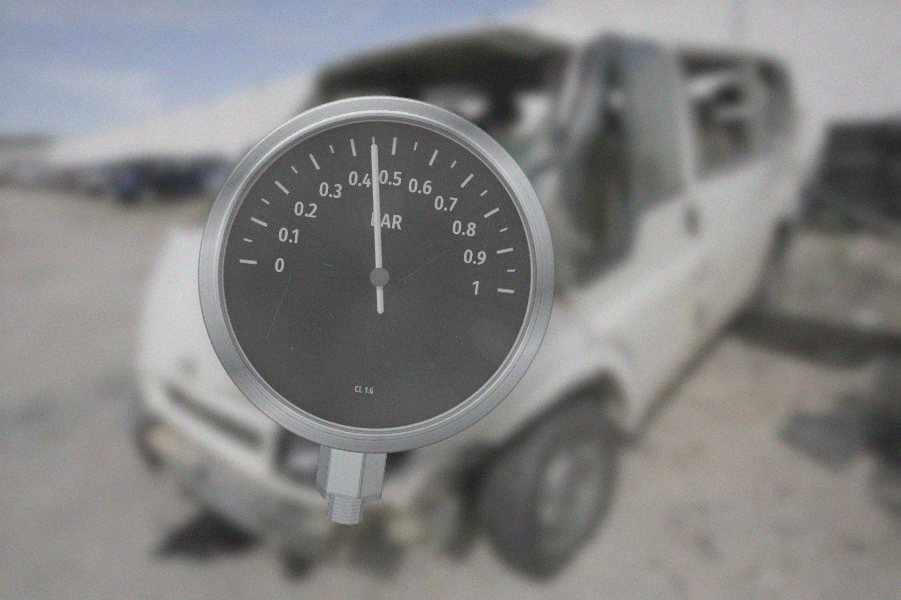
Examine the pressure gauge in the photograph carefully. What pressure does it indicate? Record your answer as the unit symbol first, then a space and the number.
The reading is bar 0.45
